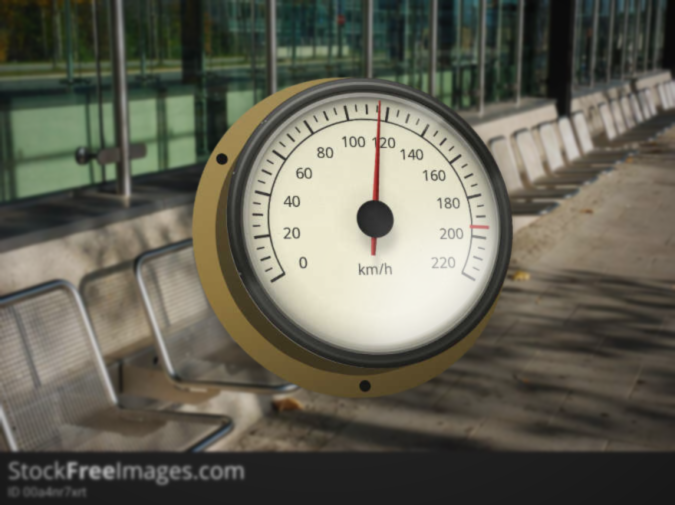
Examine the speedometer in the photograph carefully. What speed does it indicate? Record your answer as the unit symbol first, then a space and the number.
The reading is km/h 115
